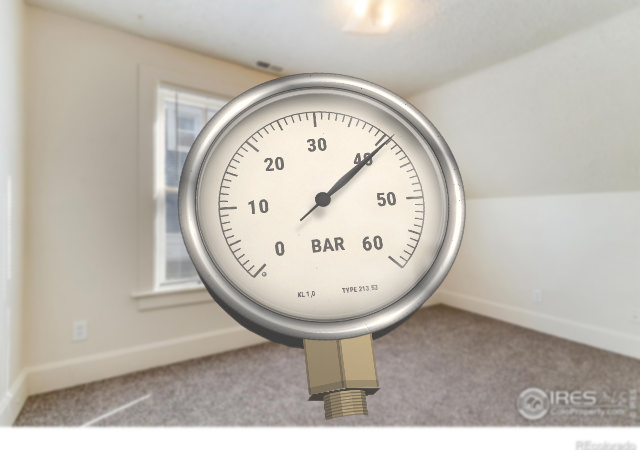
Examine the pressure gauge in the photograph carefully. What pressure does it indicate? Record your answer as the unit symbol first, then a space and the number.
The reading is bar 41
